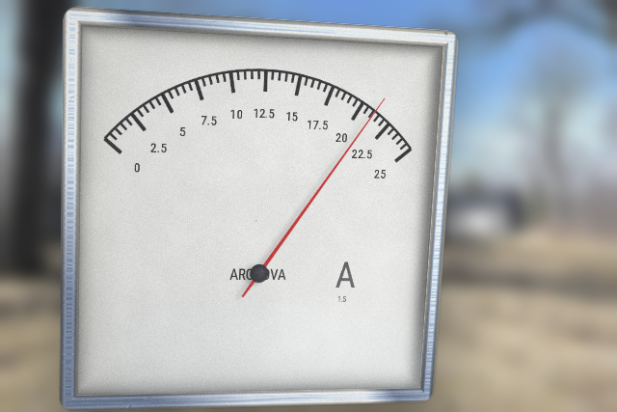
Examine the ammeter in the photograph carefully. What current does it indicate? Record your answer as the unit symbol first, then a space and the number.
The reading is A 21
